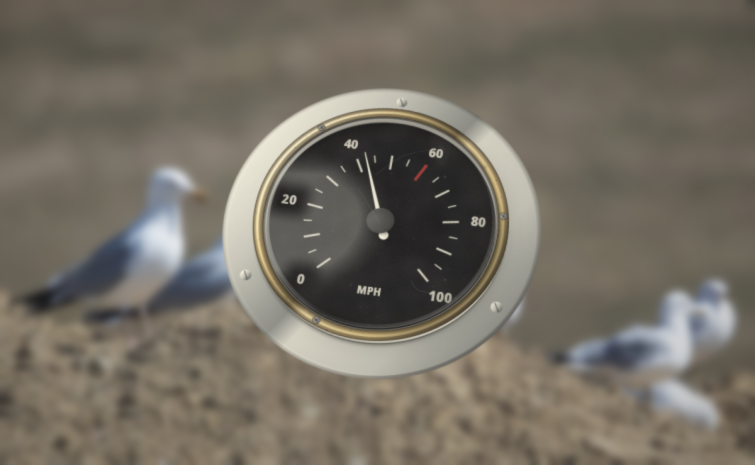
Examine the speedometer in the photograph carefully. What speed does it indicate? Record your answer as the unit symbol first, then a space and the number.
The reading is mph 42.5
